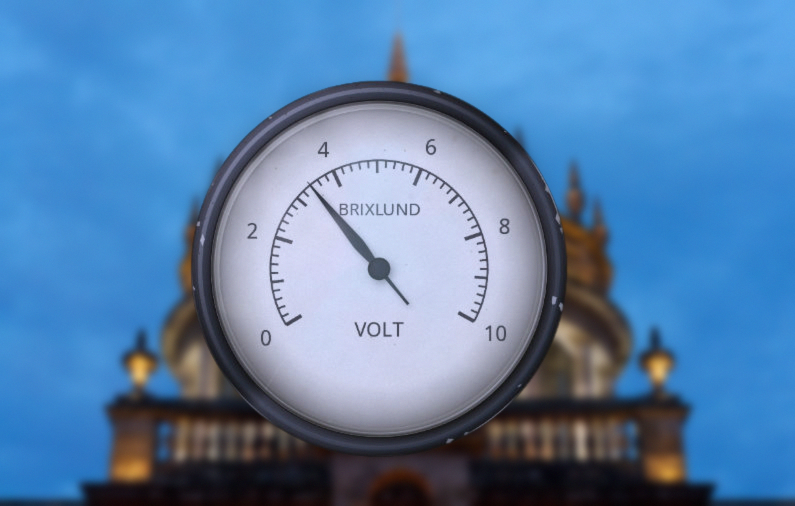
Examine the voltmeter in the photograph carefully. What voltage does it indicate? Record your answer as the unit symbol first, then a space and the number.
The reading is V 3.4
